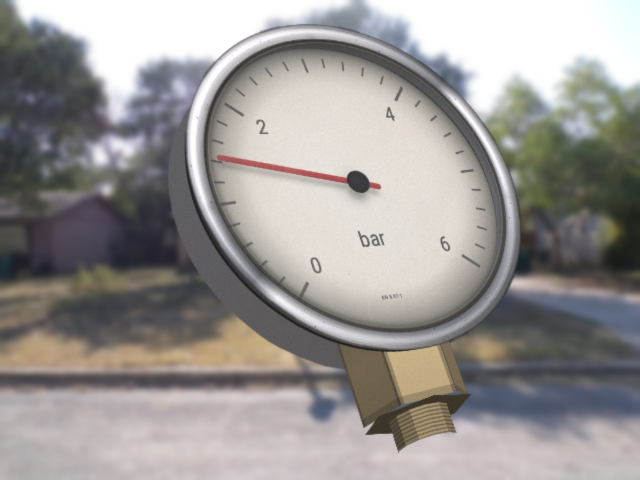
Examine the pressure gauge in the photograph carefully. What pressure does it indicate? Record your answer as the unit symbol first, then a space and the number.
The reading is bar 1.4
